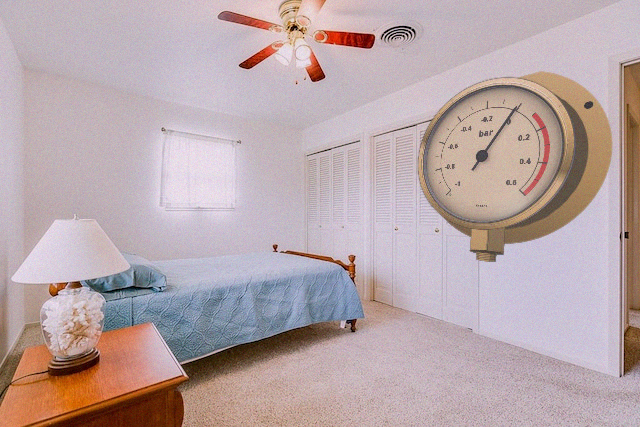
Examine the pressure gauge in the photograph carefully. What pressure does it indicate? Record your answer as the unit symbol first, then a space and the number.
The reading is bar 0
